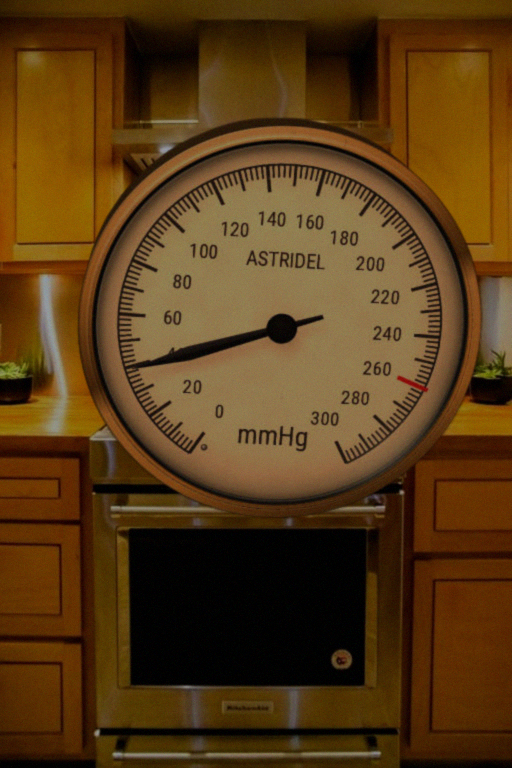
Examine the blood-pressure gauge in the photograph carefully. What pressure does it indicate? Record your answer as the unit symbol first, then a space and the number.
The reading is mmHg 40
